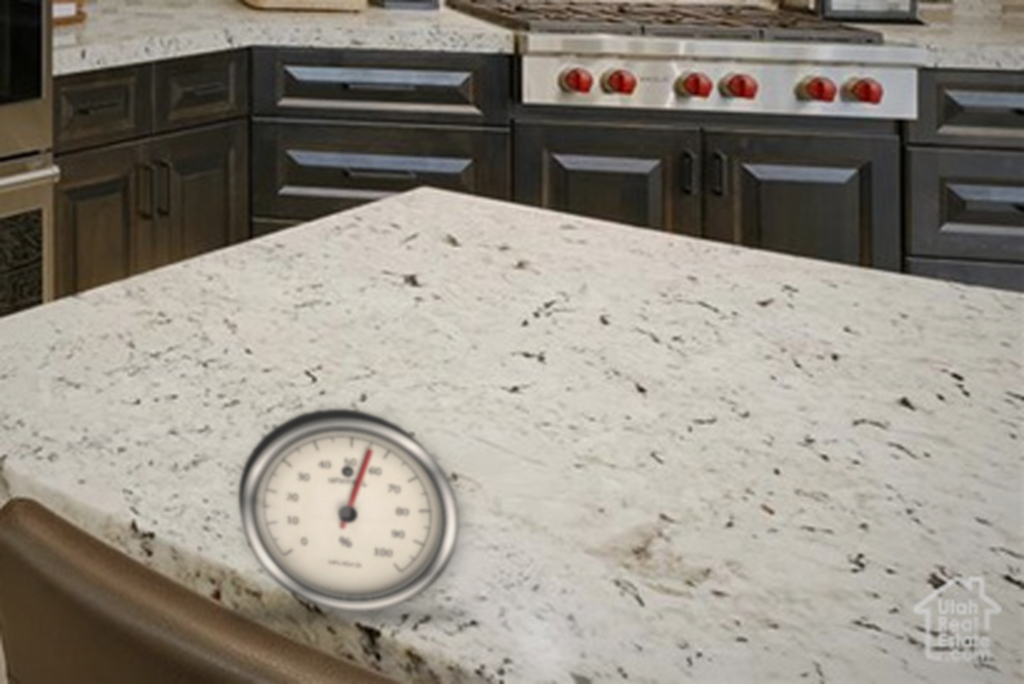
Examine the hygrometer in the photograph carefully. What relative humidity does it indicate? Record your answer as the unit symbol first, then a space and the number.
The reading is % 55
